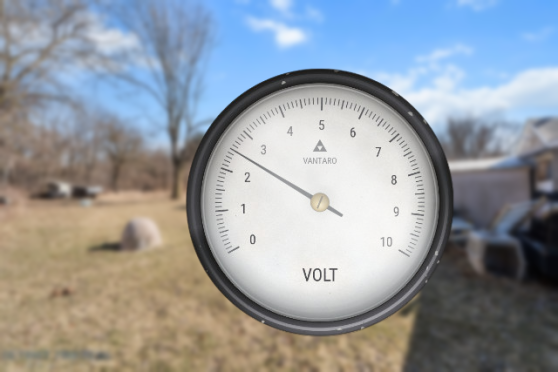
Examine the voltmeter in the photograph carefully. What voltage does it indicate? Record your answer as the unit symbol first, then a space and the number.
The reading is V 2.5
